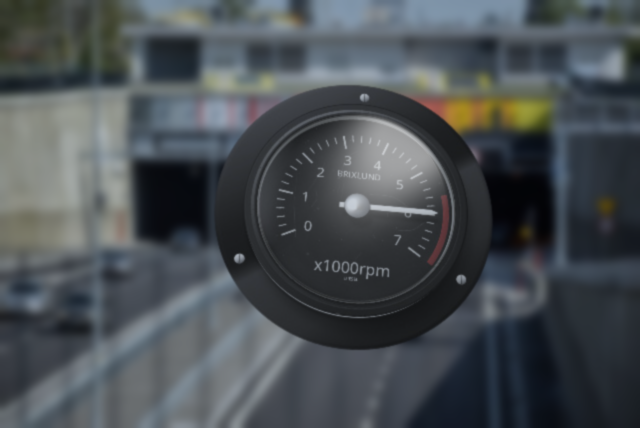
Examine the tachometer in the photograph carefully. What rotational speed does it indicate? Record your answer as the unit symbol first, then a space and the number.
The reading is rpm 6000
